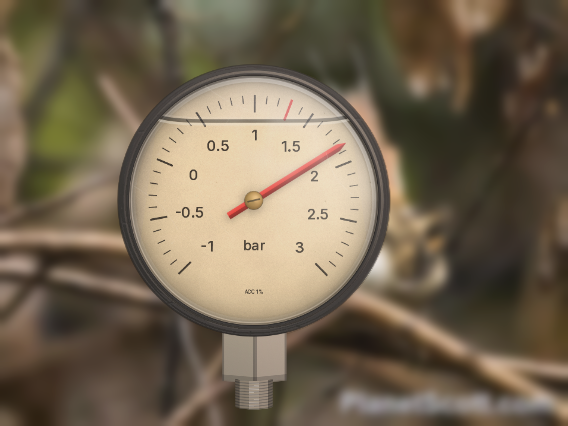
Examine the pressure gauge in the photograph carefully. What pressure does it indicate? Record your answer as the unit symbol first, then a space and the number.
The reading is bar 1.85
